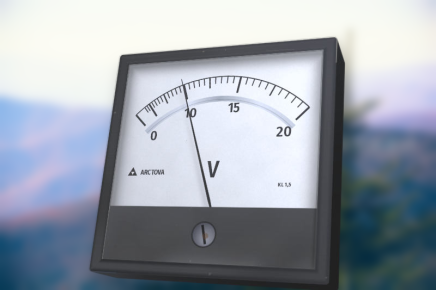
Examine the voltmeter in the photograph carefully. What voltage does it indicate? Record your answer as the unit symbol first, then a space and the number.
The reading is V 10
